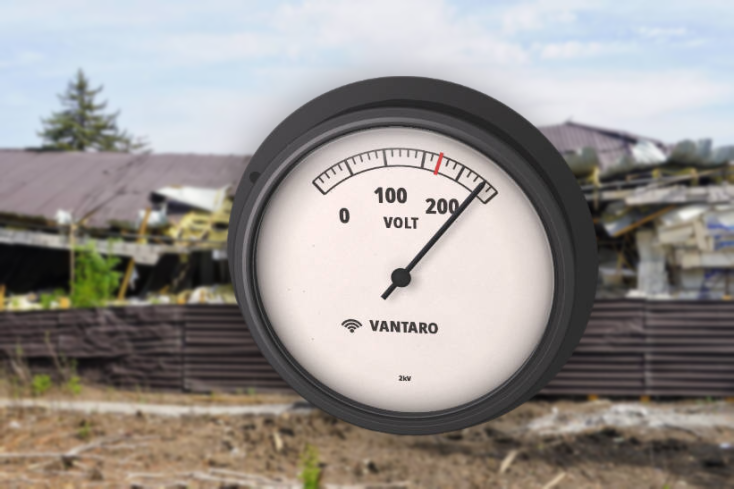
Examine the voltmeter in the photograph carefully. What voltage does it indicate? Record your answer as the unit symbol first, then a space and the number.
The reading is V 230
